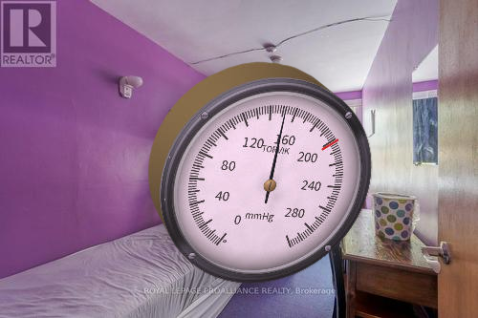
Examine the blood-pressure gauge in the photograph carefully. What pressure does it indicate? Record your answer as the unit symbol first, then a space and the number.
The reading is mmHg 150
